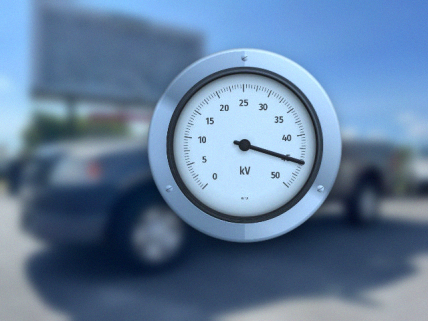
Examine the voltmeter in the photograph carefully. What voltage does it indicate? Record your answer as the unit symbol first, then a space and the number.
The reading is kV 45
